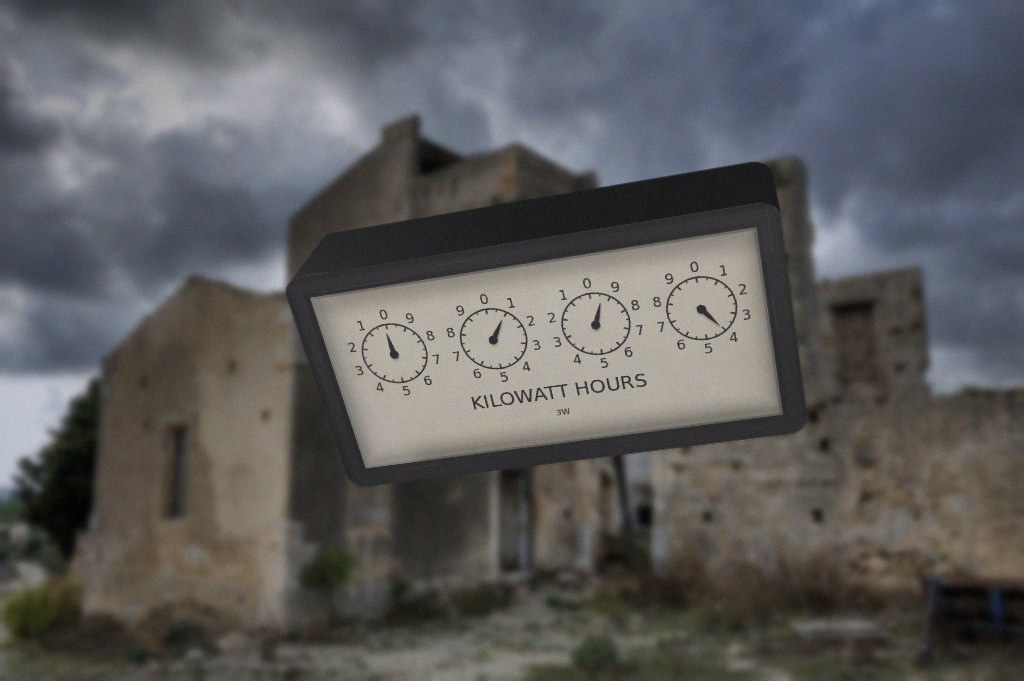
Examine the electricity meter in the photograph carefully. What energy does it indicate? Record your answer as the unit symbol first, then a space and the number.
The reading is kWh 94
